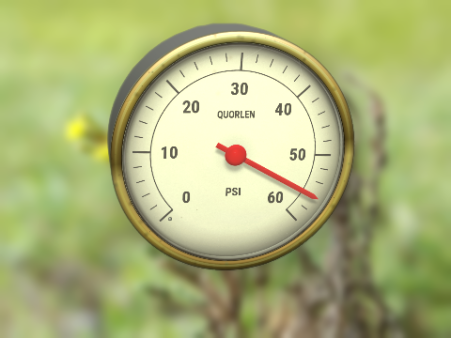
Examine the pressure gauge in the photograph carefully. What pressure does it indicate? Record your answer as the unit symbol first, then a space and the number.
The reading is psi 56
